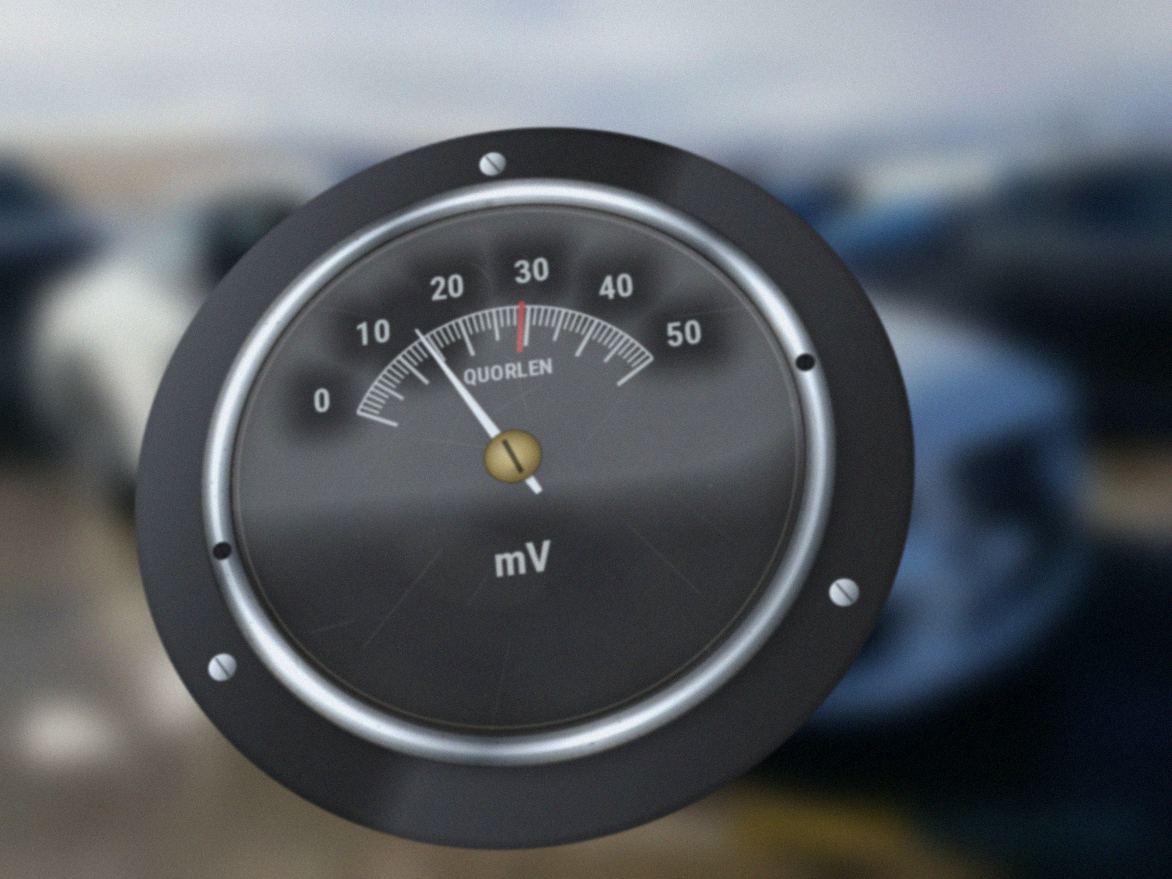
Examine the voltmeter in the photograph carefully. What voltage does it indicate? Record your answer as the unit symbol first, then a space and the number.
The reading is mV 14
